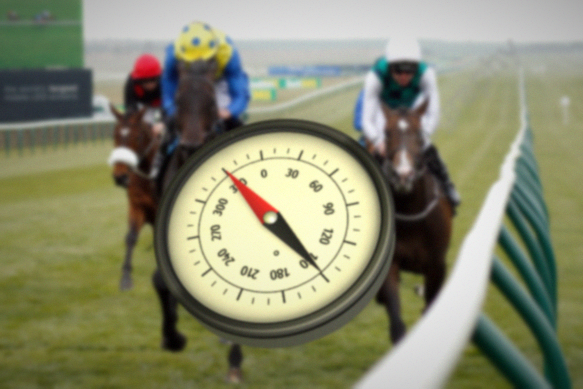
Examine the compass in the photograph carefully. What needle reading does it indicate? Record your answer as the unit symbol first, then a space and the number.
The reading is ° 330
